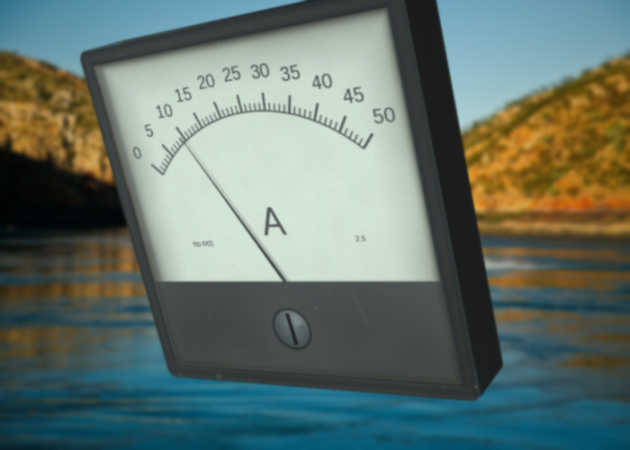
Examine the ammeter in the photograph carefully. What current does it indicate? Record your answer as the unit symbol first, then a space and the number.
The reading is A 10
